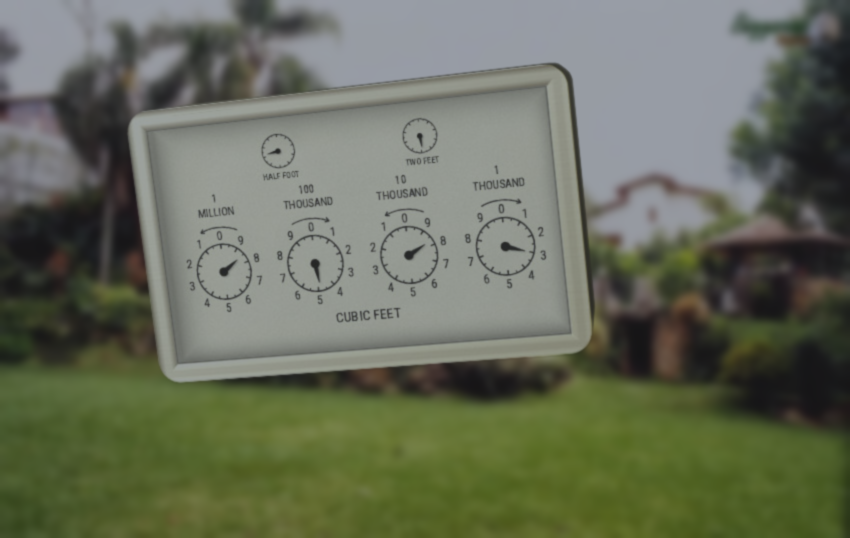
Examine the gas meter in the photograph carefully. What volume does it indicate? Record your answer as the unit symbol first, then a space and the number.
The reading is ft³ 848300
